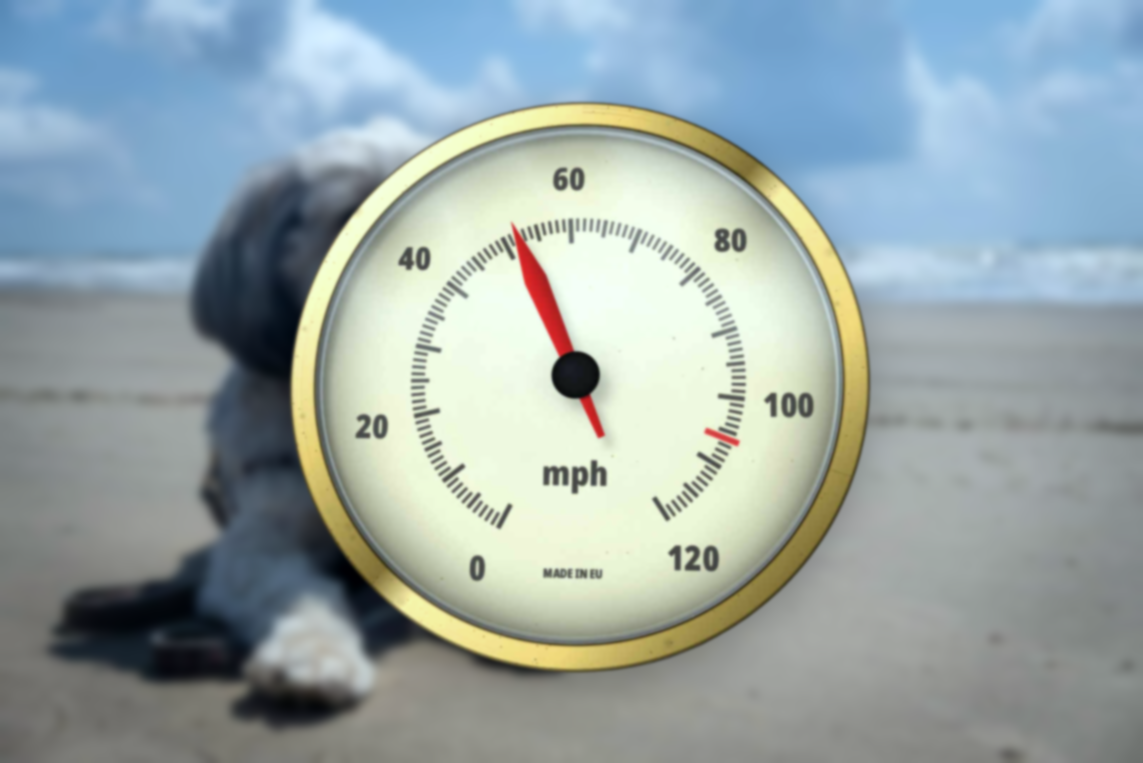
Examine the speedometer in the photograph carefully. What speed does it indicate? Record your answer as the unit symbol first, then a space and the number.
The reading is mph 52
